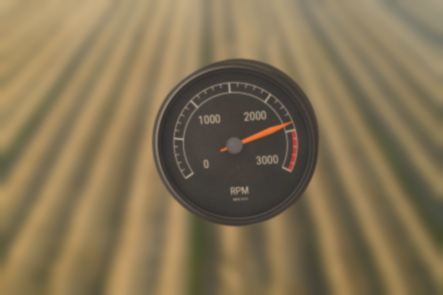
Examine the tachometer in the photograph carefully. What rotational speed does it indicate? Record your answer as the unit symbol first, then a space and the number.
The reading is rpm 2400
